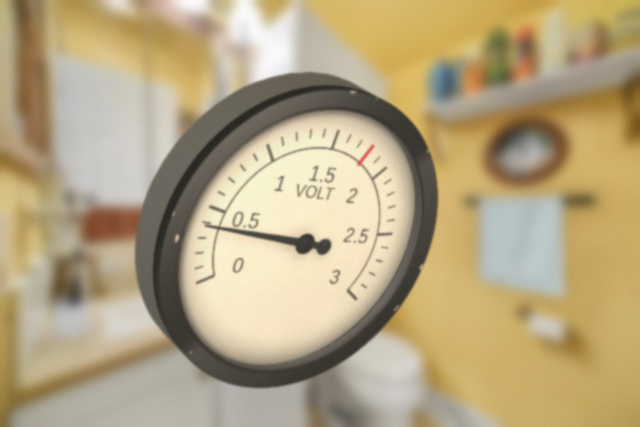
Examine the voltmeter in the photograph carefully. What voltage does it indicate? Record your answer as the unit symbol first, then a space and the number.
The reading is V 0.4
